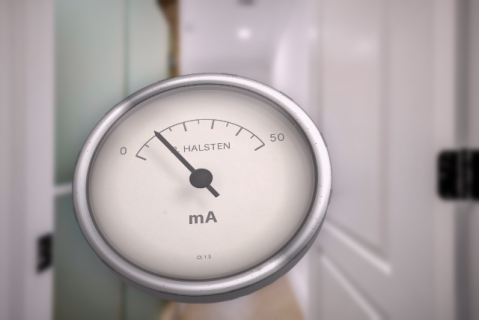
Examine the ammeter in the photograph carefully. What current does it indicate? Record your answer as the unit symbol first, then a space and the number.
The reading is mA 10
